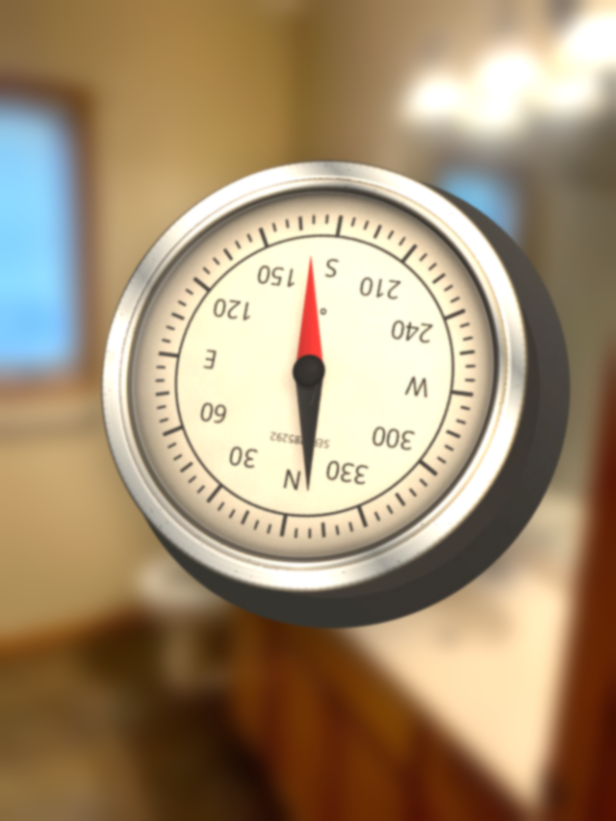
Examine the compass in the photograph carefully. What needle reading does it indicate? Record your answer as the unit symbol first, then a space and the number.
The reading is ° 170
